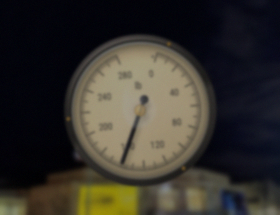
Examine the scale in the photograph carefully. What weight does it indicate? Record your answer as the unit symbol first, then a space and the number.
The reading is lb 160
